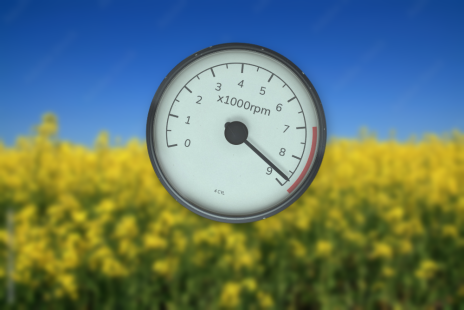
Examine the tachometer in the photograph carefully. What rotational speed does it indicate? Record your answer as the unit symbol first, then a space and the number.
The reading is rpm 8750
